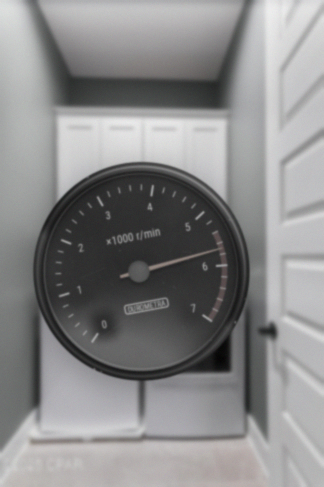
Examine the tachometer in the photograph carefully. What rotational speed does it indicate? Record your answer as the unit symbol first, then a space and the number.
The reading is rpm 5700
